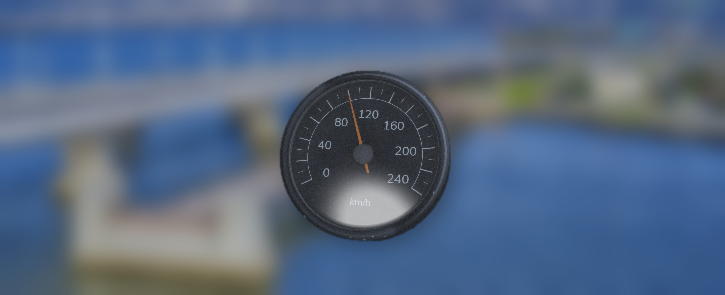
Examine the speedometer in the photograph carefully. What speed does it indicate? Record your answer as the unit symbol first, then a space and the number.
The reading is km/h 100
